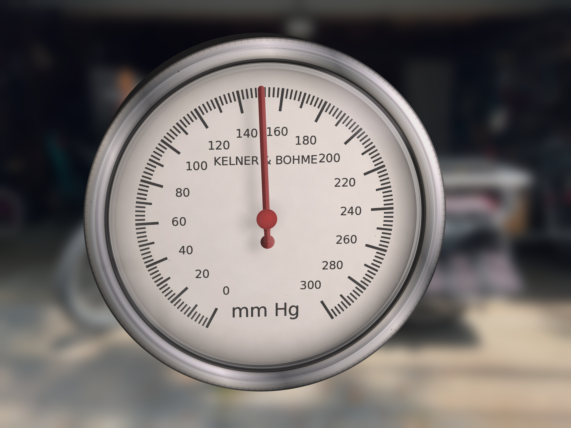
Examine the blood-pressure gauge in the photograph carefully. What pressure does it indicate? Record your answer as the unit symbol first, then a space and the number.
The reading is mmHg 150
